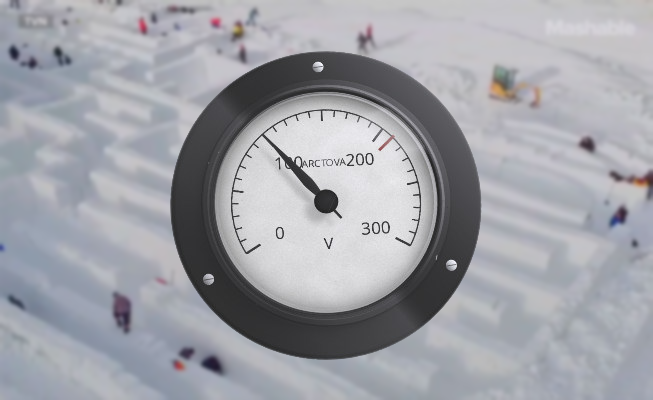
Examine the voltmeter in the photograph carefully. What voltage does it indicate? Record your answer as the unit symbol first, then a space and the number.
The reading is V 100
